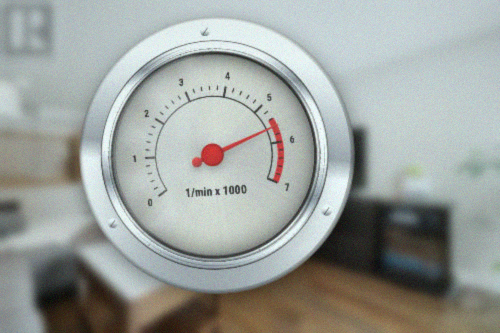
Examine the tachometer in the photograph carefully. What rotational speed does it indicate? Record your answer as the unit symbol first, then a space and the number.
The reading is rpm 5600
